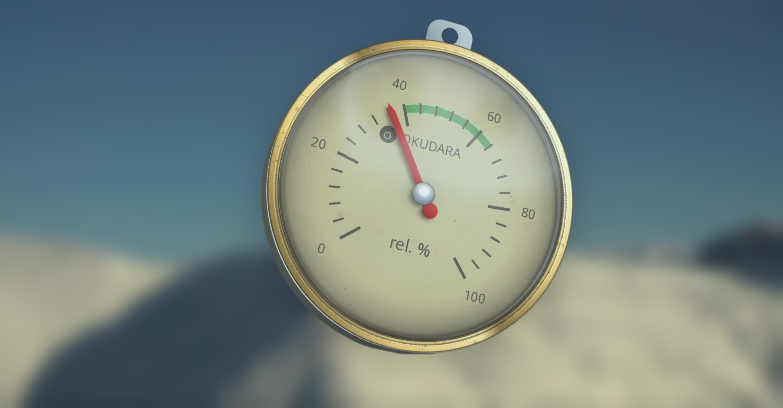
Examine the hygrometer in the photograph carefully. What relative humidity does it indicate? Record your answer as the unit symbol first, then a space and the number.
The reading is % 36
